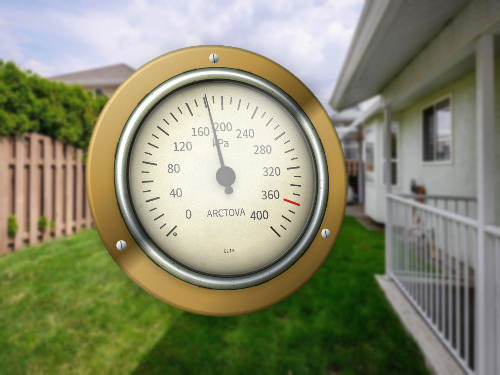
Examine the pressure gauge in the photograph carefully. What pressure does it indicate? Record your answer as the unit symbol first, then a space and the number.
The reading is kPa 180
